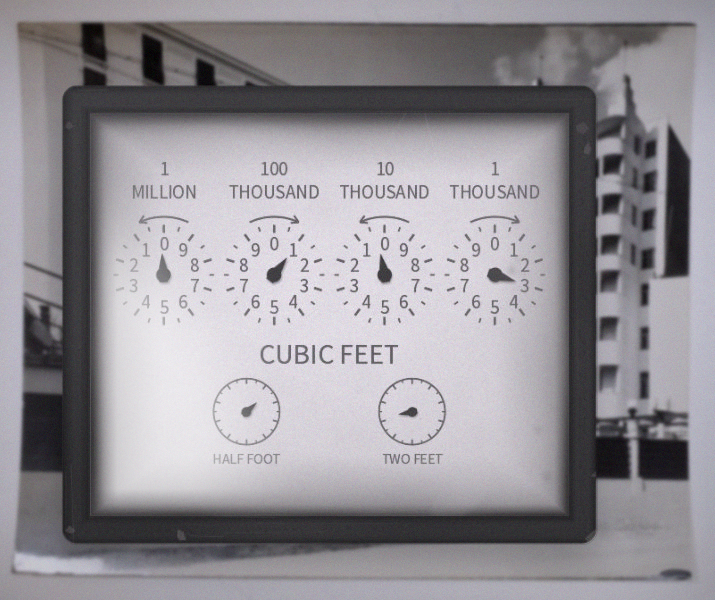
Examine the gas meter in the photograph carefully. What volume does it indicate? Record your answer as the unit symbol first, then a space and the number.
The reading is ft³ 10300
